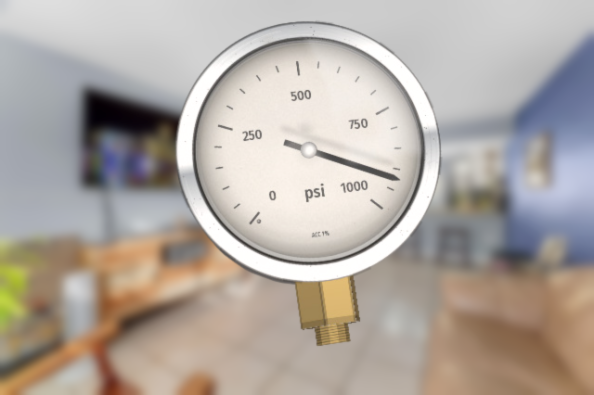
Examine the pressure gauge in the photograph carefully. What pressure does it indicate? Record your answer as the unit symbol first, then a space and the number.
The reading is psi 925
